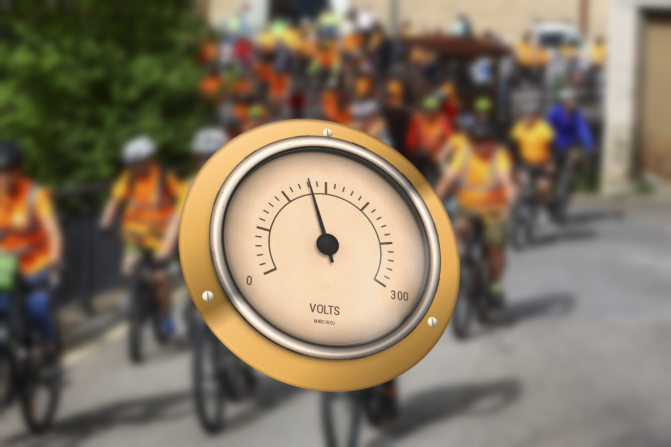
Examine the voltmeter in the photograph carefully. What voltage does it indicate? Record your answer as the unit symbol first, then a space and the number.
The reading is V 130
